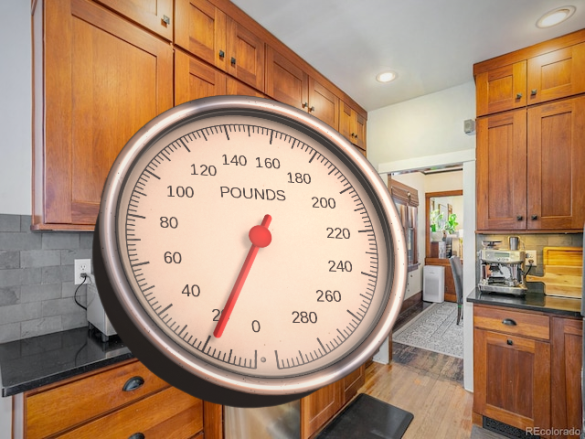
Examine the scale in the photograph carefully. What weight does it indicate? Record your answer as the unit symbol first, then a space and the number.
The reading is lb 18
